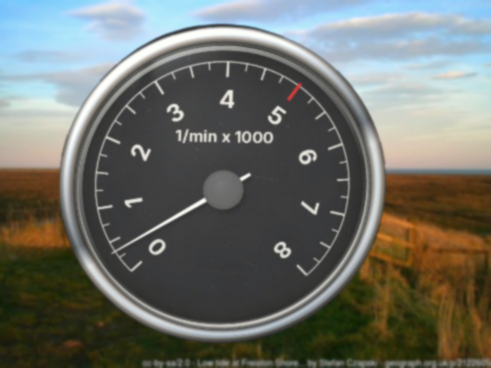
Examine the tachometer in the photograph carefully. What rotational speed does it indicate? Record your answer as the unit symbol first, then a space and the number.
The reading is rpm 375
